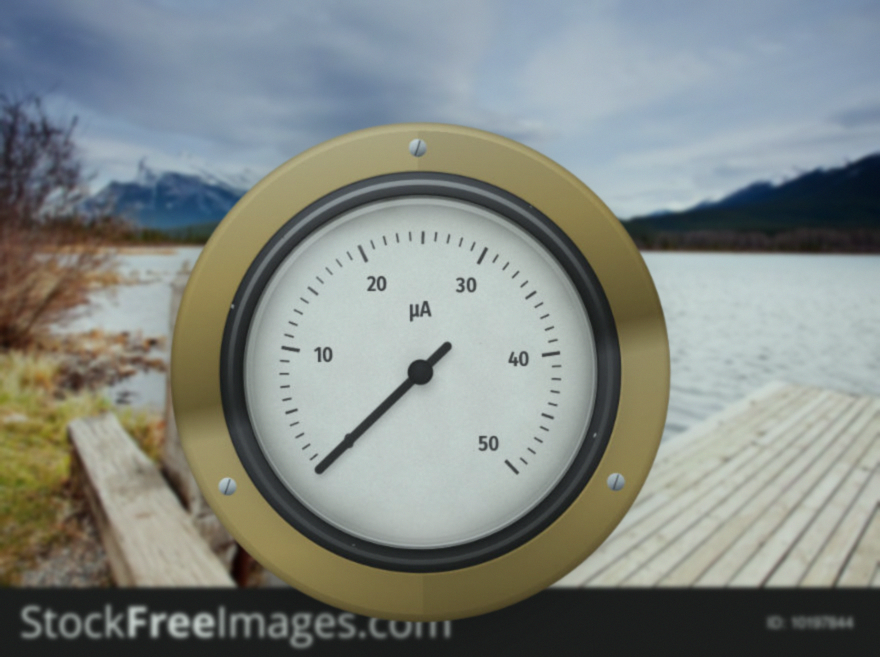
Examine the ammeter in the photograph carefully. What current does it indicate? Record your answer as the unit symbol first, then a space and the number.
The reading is µA 0
